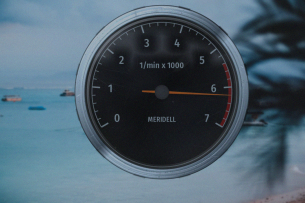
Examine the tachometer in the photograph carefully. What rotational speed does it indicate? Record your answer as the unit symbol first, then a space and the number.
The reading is rpm 6200
